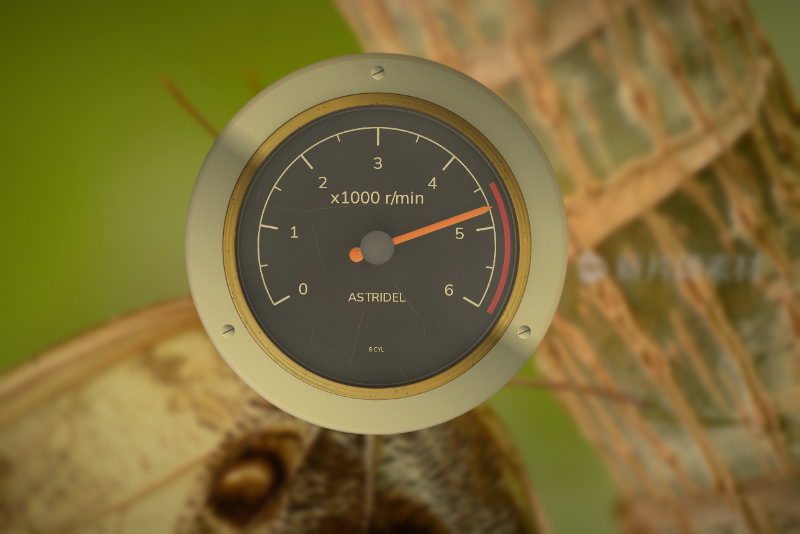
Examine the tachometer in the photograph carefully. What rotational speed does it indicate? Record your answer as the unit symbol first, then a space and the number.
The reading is rpm 4750
